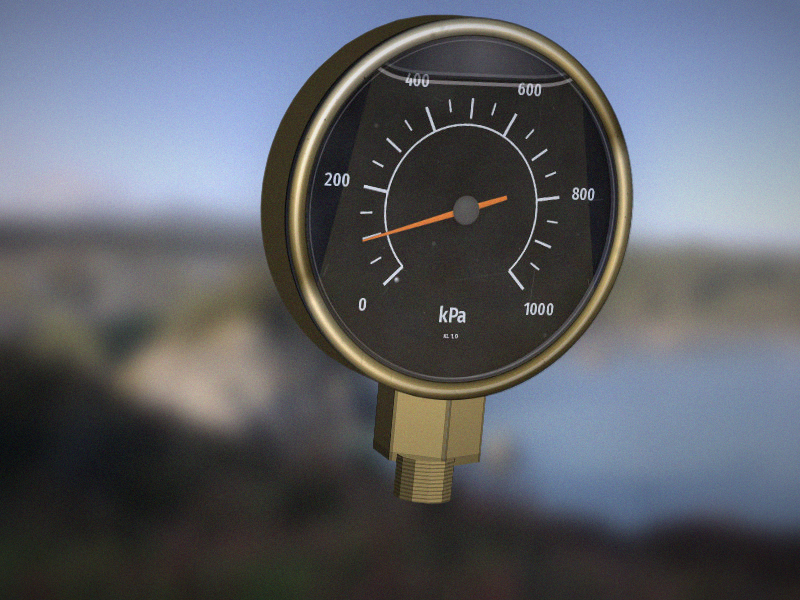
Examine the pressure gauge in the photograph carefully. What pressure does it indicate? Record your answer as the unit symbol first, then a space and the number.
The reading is kPa 100
